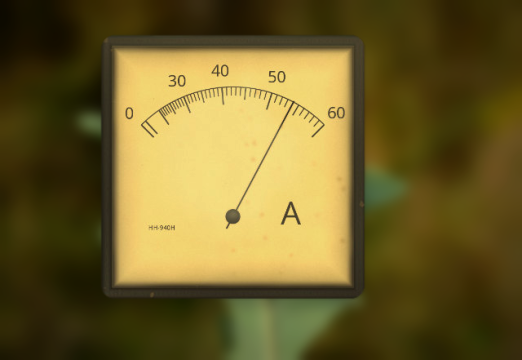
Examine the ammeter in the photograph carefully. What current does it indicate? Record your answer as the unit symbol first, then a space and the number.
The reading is A 54
